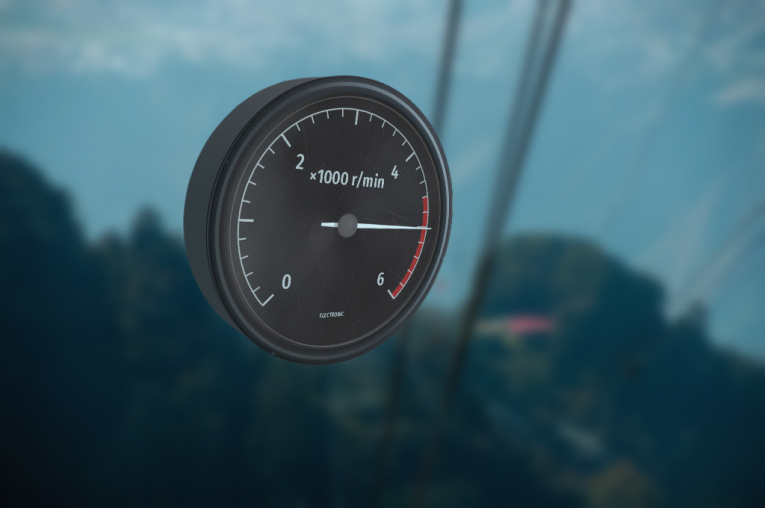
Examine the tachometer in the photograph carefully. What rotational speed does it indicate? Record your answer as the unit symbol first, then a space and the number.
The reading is rpm 5000
